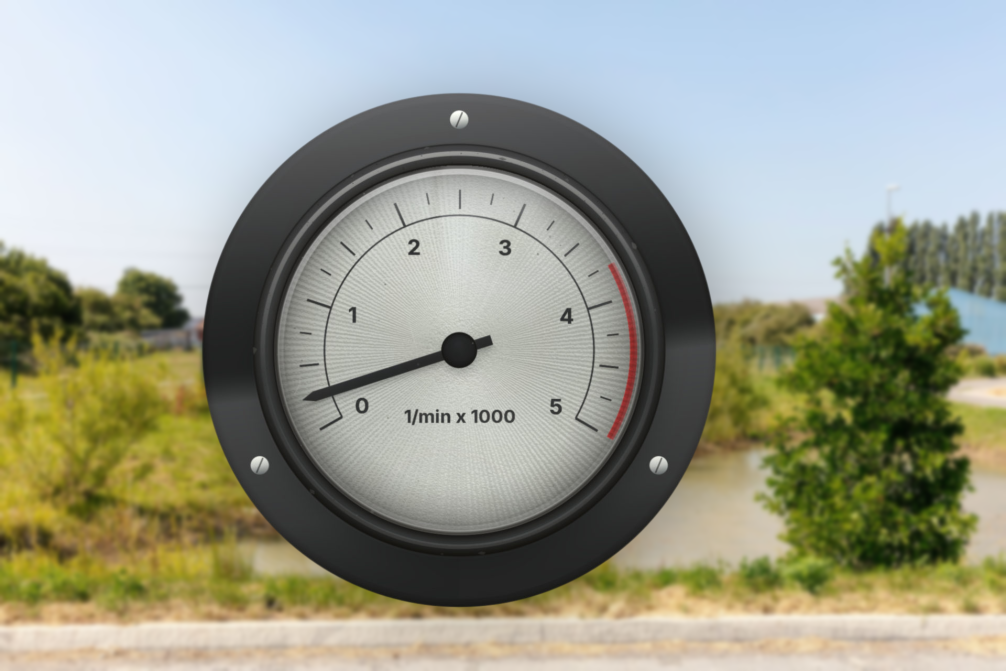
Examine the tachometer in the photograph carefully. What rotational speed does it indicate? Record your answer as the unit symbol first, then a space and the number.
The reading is rpm 250
